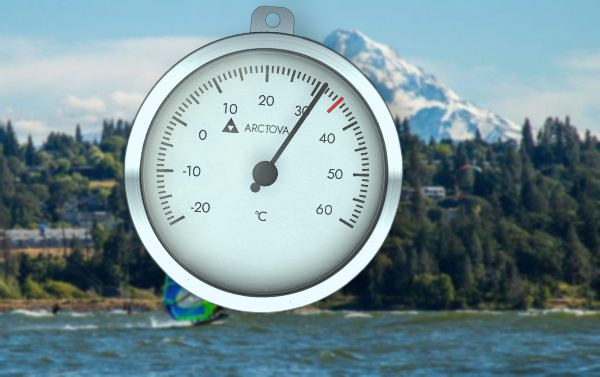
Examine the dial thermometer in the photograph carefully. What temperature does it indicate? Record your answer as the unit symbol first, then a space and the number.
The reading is °C 31
